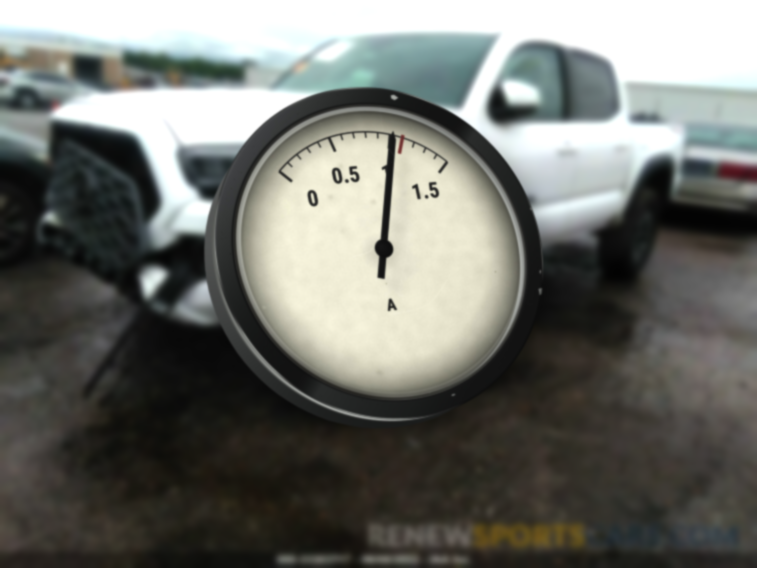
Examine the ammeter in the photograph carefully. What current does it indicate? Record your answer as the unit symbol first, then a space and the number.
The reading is A 1
